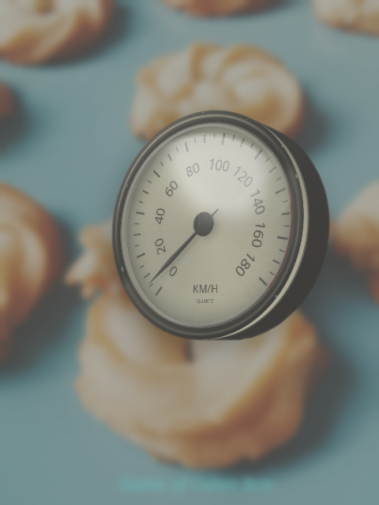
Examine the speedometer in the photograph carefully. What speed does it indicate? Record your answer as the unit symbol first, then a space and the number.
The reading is km/h 5
